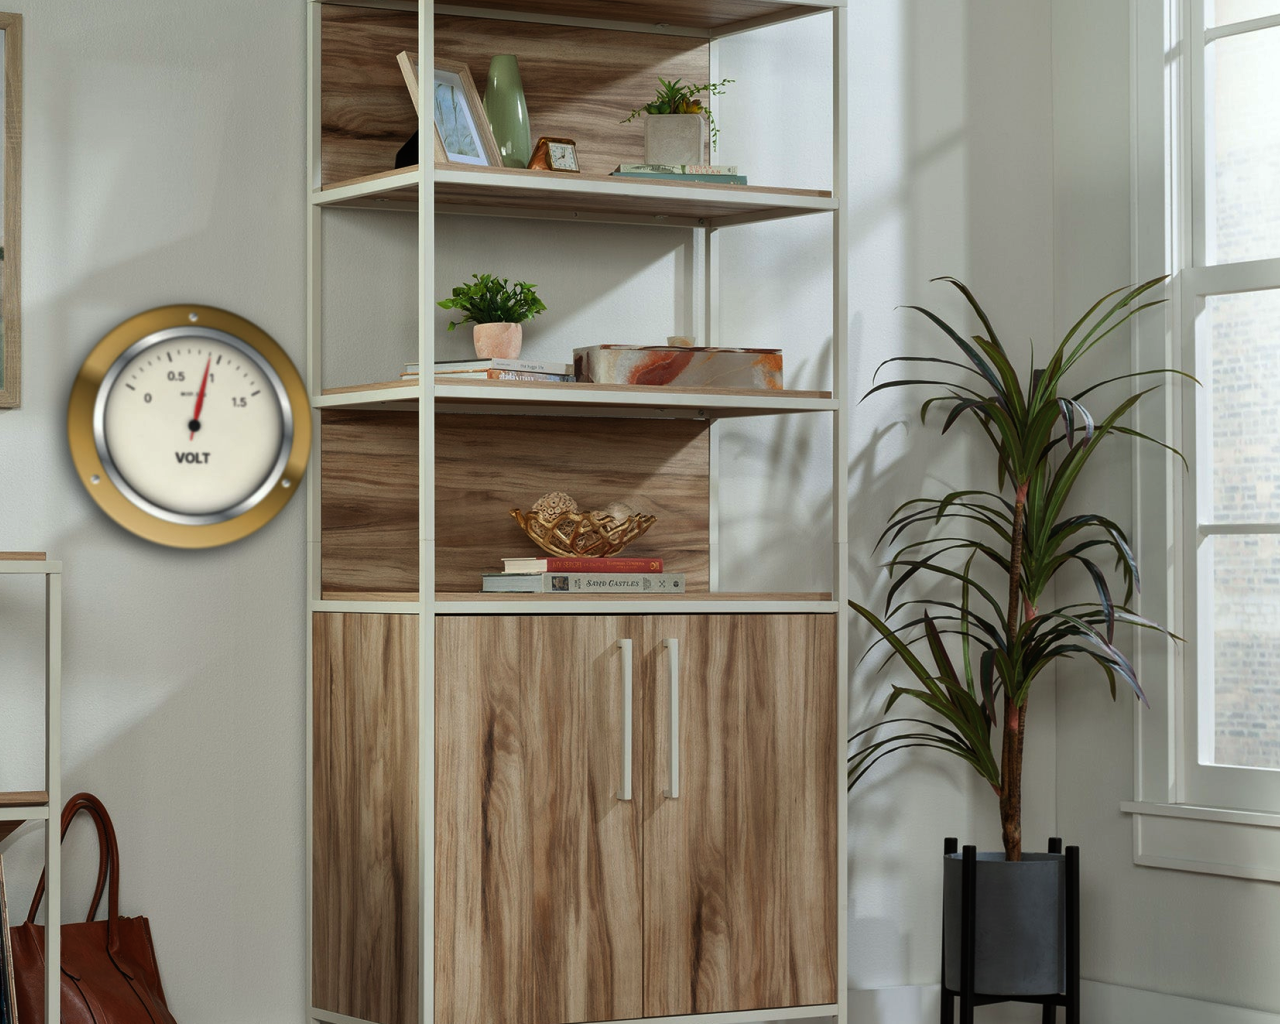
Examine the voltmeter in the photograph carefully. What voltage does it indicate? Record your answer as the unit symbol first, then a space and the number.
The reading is V 0.9
